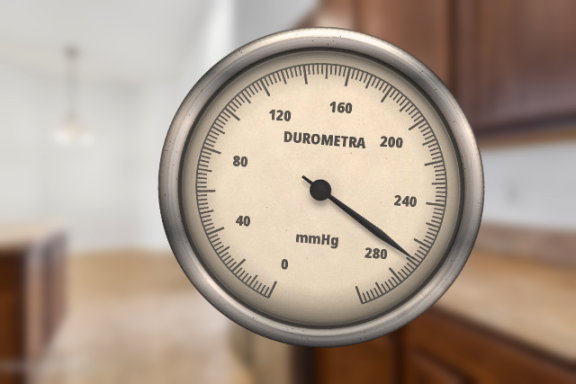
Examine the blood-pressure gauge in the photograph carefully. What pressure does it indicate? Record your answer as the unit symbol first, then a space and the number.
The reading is mmHg 268
